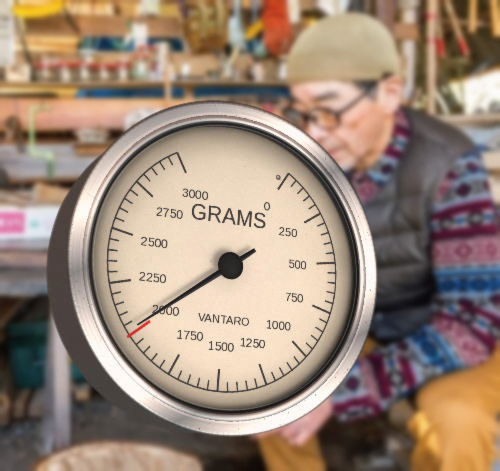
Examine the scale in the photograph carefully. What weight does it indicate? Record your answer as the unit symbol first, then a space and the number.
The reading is g 2025
